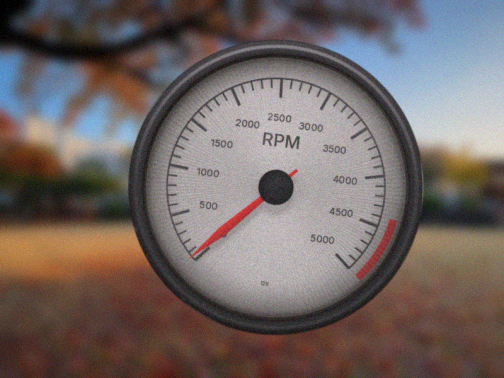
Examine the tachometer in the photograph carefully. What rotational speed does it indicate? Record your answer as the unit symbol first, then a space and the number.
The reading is rpm 50
